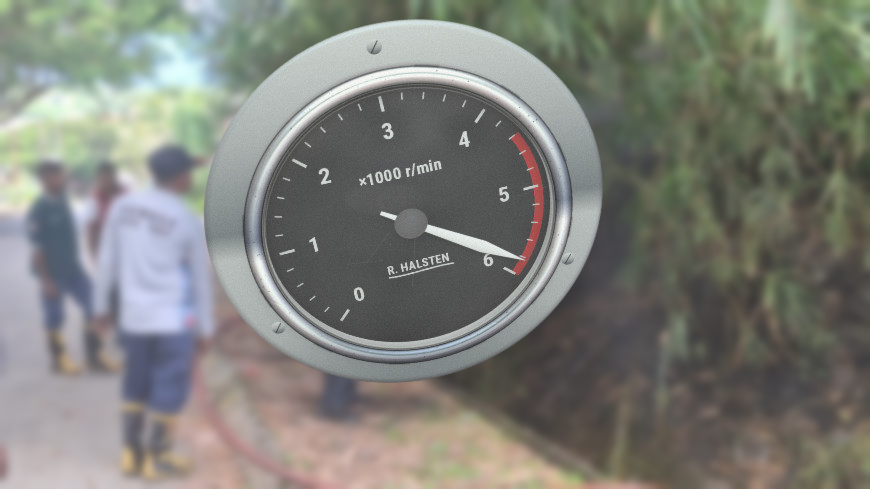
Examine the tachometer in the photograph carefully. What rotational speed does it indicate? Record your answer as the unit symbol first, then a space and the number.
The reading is rpm 5800
